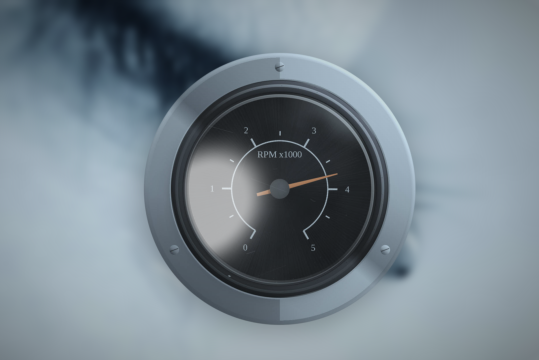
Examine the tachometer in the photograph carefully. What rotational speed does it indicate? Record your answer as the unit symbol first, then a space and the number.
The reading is rpm 3750
